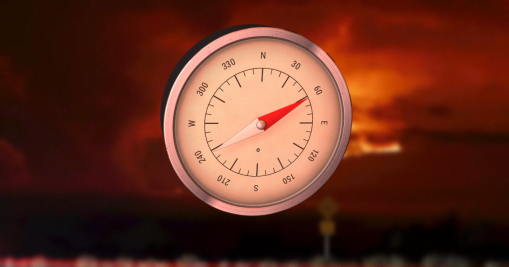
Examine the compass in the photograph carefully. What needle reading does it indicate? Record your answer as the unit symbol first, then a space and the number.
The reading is ° 60
